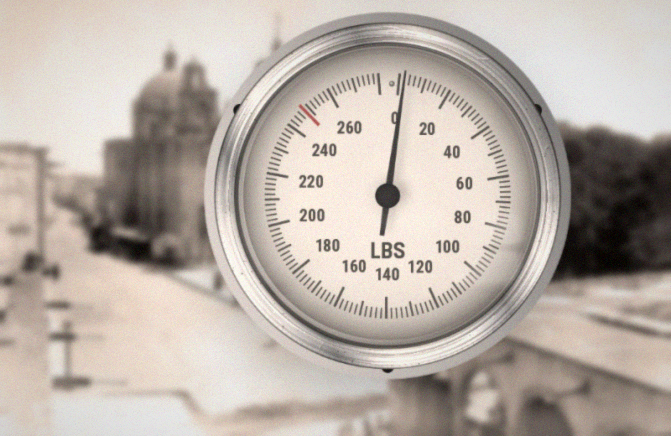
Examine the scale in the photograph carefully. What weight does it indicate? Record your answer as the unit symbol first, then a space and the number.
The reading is lb 2
